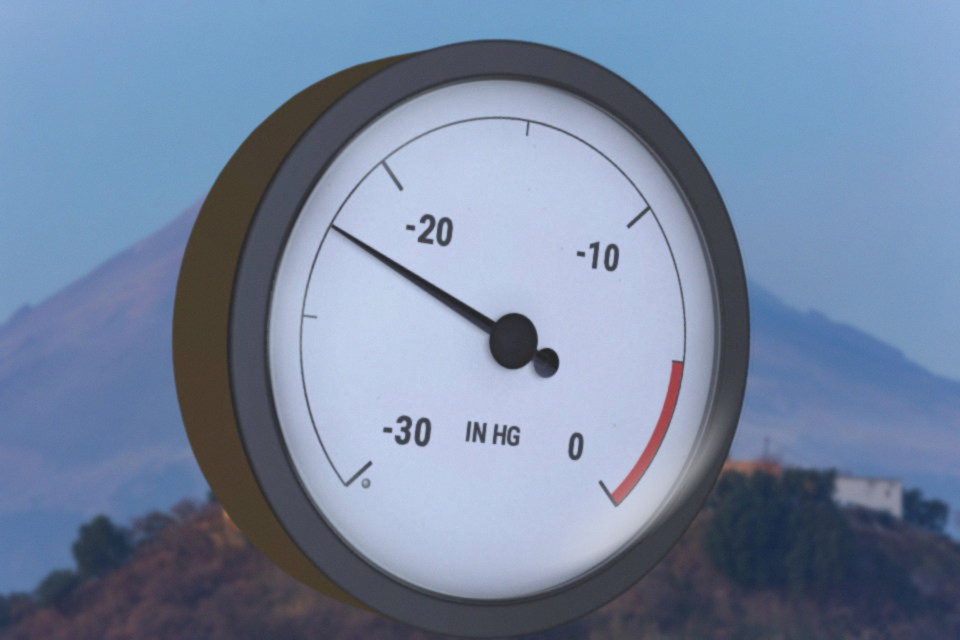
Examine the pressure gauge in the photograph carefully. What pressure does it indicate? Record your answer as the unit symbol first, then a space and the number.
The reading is inHg -22.5
